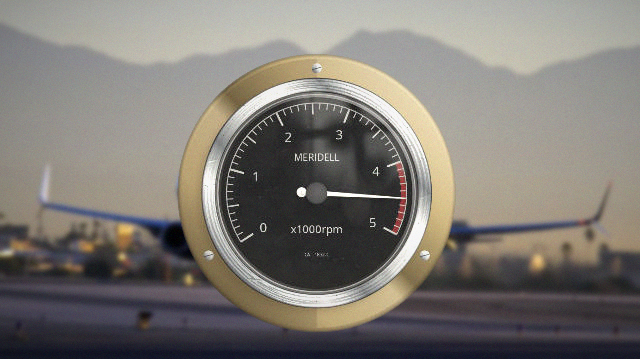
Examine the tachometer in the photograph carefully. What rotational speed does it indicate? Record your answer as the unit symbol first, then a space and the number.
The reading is rpm 4500
